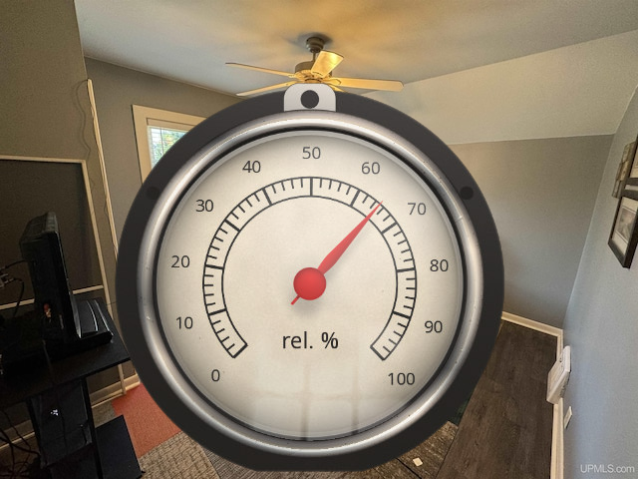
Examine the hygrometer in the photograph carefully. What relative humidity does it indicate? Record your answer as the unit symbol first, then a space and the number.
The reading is % 65
